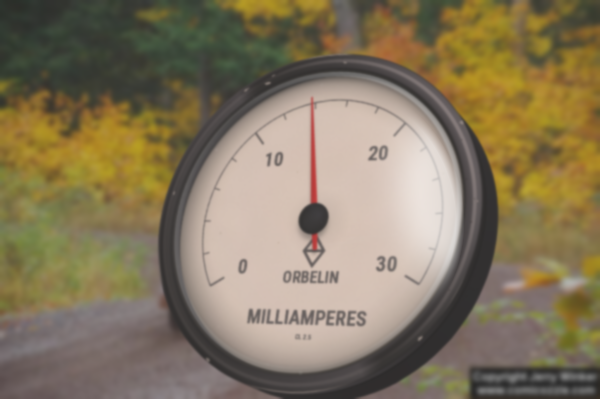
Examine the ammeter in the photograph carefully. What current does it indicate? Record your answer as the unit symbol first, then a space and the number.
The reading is mA 14
